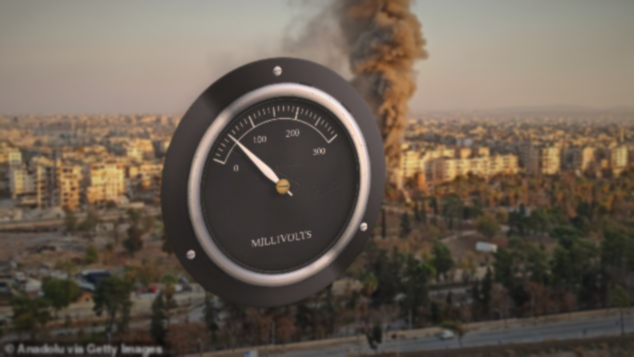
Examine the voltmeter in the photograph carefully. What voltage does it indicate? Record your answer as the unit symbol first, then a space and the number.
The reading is mV 50
